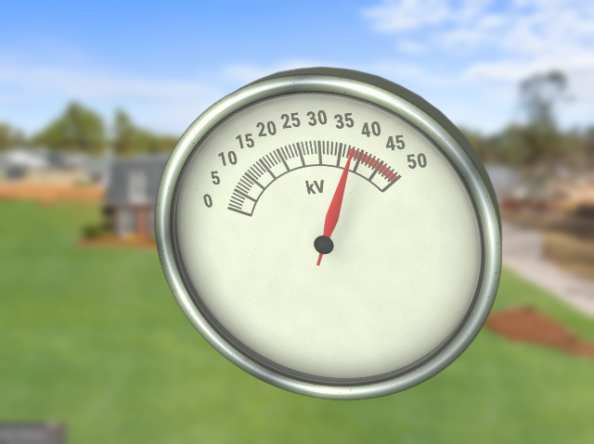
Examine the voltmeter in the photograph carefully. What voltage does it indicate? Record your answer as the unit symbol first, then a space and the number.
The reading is kV 38
